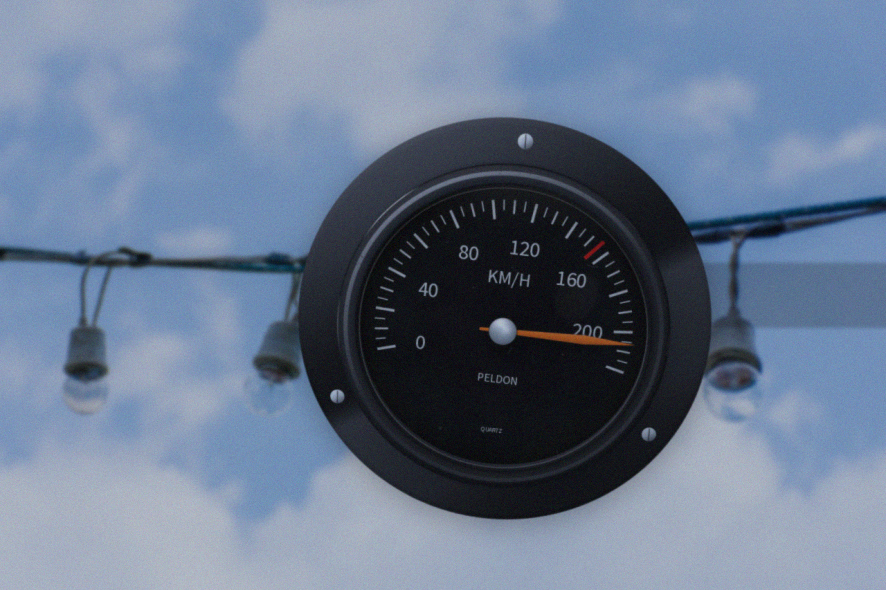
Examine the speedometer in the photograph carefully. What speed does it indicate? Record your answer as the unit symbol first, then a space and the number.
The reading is km/h 205
